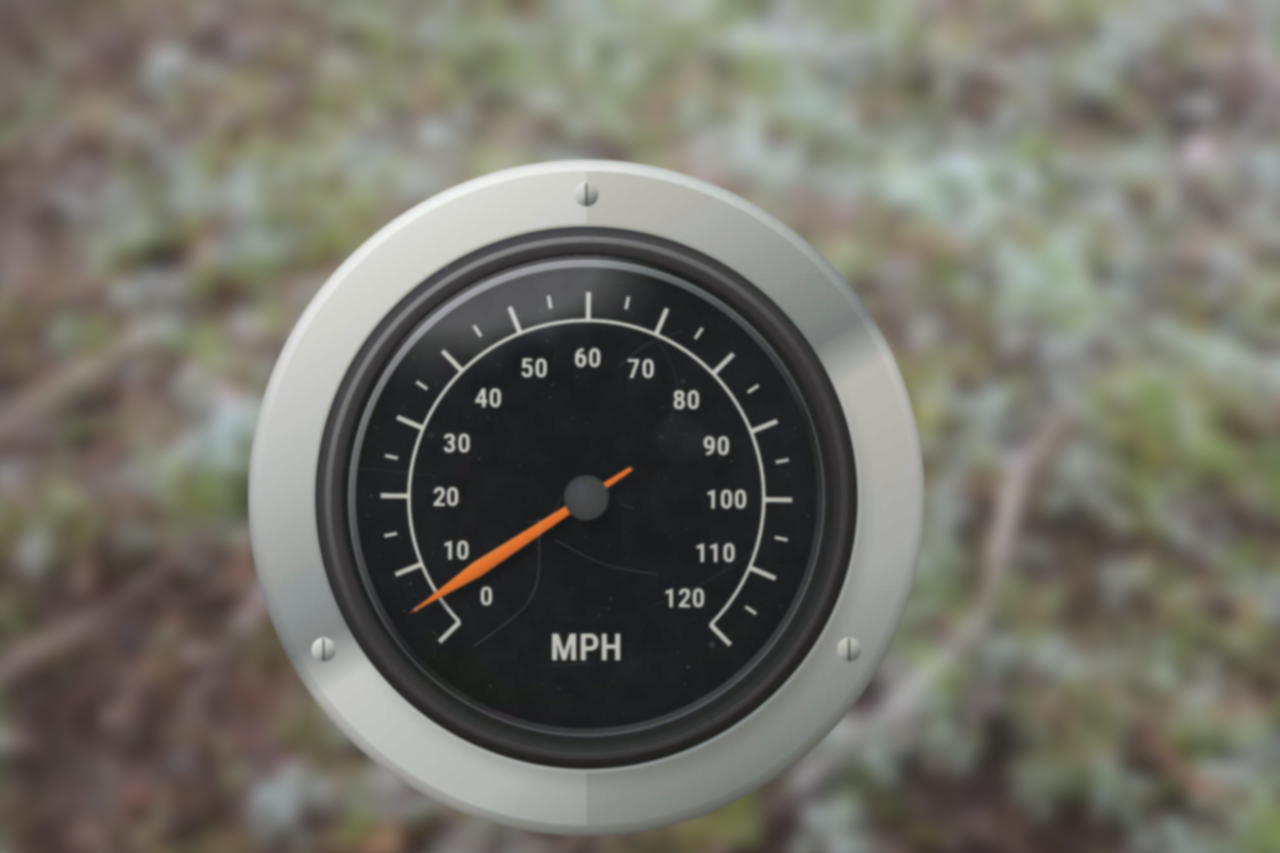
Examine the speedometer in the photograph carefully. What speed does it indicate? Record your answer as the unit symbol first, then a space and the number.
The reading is mph 5
